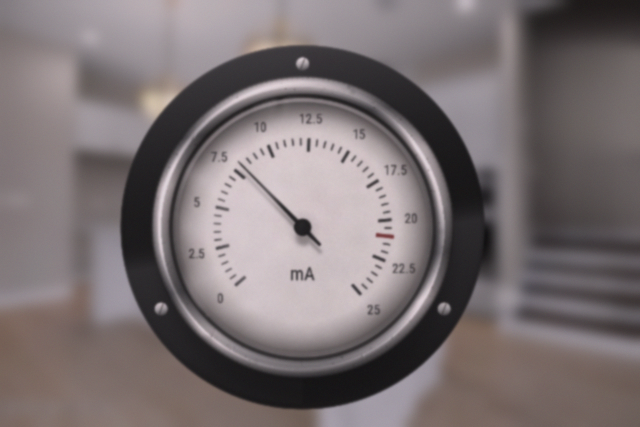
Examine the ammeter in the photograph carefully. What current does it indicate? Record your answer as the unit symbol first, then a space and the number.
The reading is mA 8
